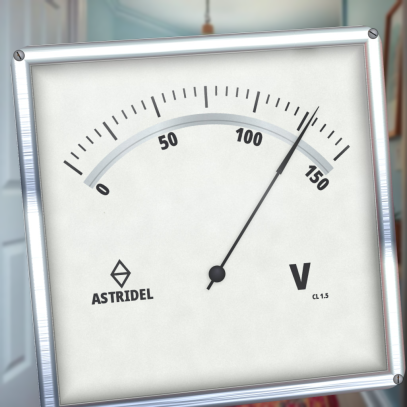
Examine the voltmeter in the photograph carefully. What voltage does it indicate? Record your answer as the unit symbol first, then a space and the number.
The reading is V 127.5
